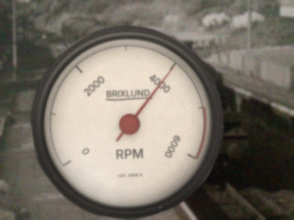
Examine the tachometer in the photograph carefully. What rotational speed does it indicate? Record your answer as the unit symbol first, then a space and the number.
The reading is rpm 4000
